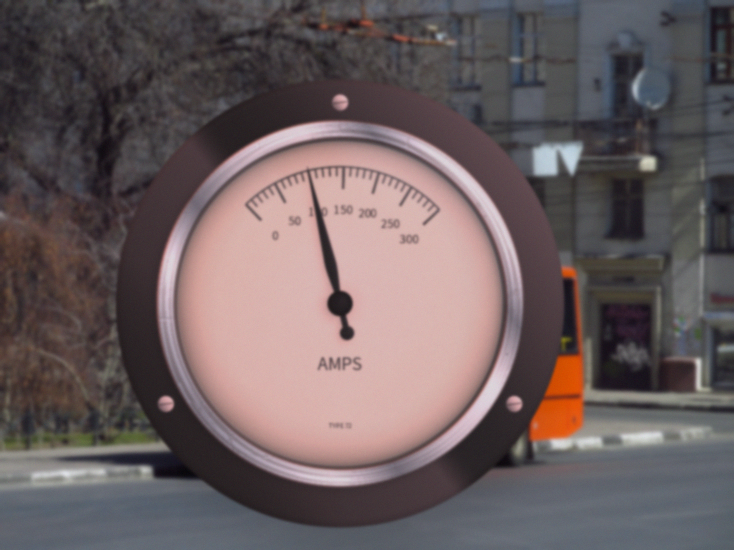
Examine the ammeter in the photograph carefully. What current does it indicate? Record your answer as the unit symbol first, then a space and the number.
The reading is A 100
